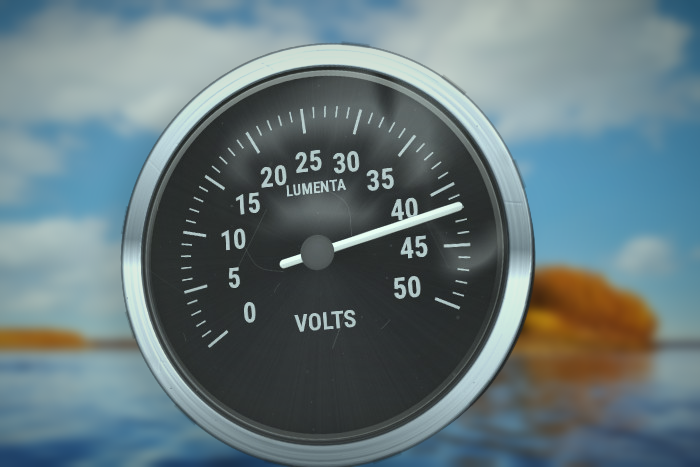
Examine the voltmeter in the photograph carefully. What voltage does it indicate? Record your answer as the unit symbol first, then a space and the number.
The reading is V 42
